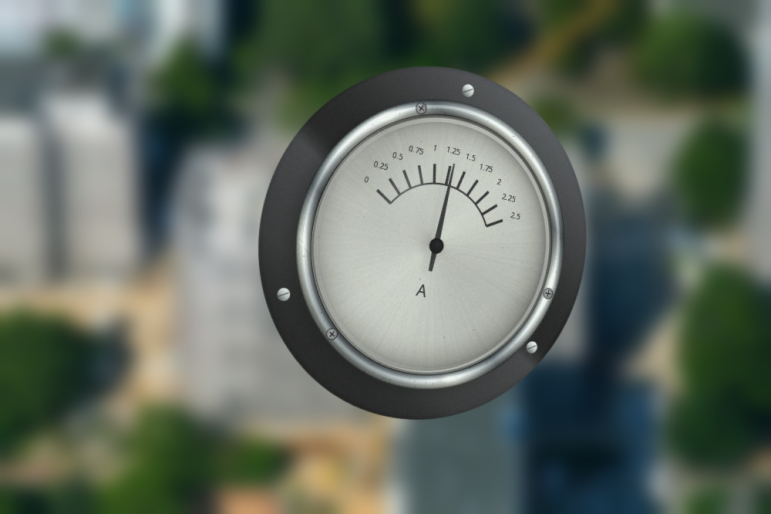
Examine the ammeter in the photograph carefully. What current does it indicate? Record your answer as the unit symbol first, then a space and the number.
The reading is A 1.25
